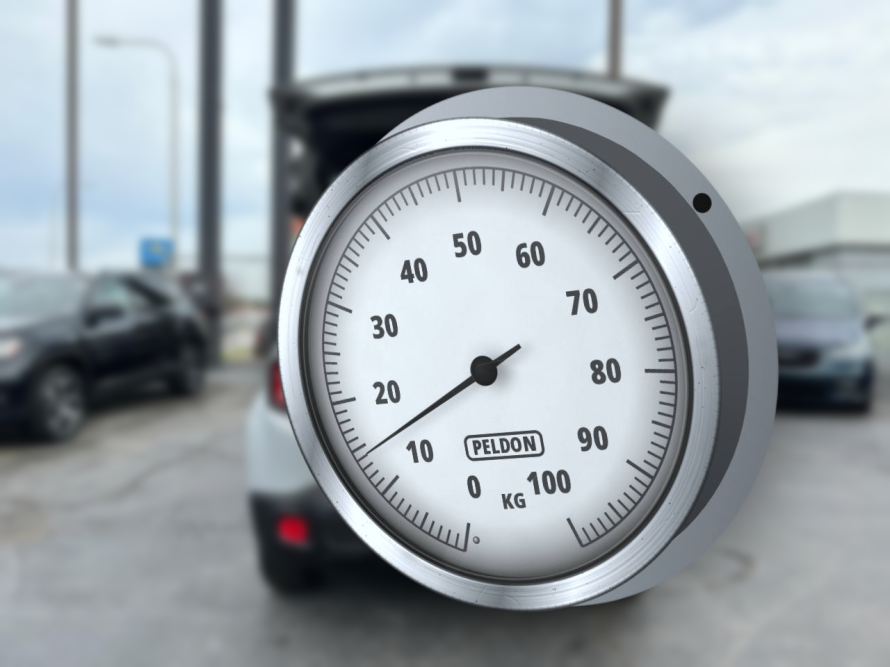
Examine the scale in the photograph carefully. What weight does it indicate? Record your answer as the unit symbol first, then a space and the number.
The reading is kg 14
